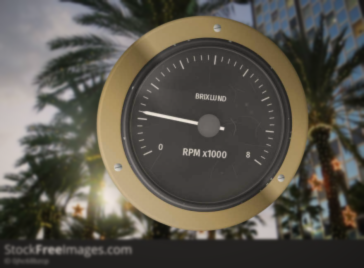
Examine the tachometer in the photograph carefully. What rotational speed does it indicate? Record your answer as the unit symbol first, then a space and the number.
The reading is rpm 1200
